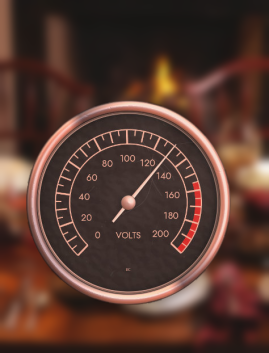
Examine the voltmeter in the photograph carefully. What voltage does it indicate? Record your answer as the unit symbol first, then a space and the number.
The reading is V 130
